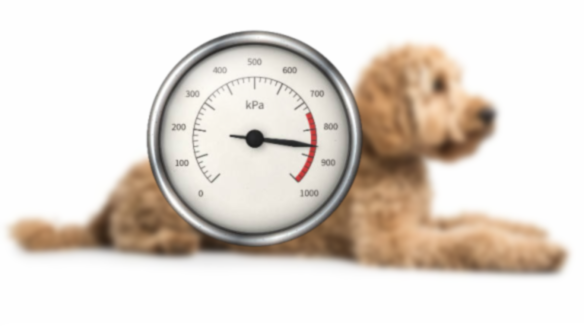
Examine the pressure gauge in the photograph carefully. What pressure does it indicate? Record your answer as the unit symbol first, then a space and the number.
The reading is kPa 860
